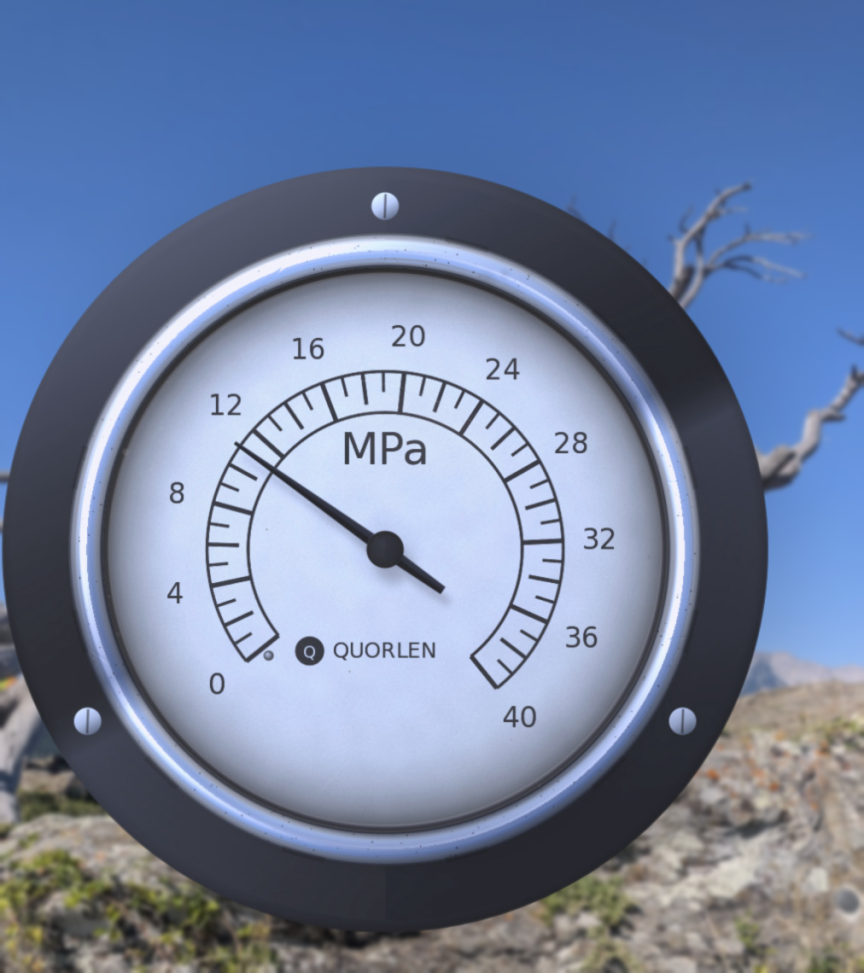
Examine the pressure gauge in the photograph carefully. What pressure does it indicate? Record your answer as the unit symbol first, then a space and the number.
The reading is MPa 11
